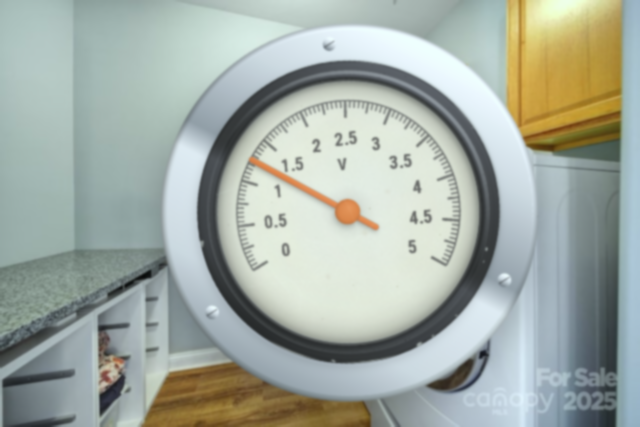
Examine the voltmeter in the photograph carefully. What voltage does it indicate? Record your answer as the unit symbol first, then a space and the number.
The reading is V 1.25
